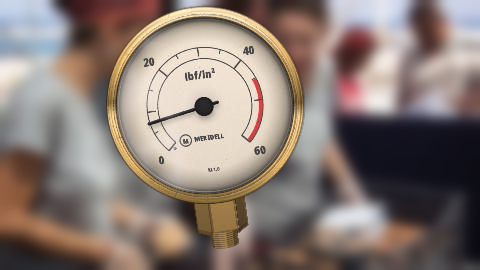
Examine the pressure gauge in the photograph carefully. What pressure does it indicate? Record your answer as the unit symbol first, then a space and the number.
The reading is psi 7.5
